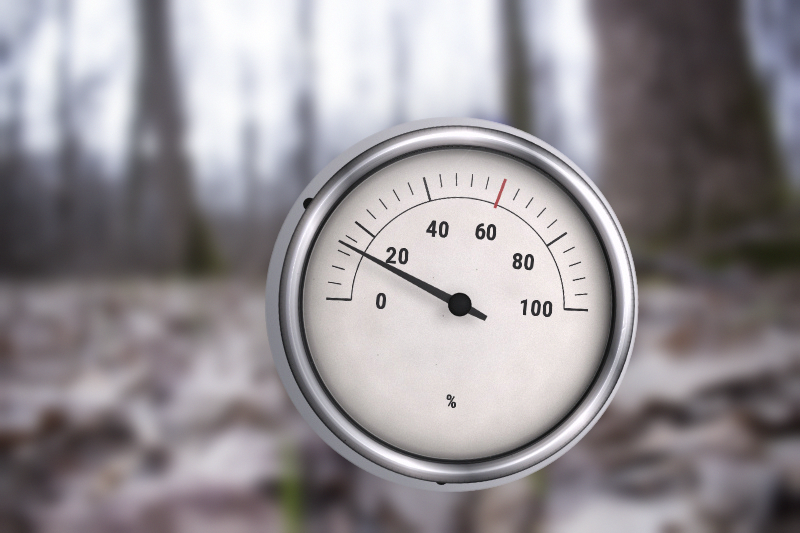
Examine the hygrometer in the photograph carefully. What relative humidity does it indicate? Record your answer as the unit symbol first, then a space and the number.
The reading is % 14
